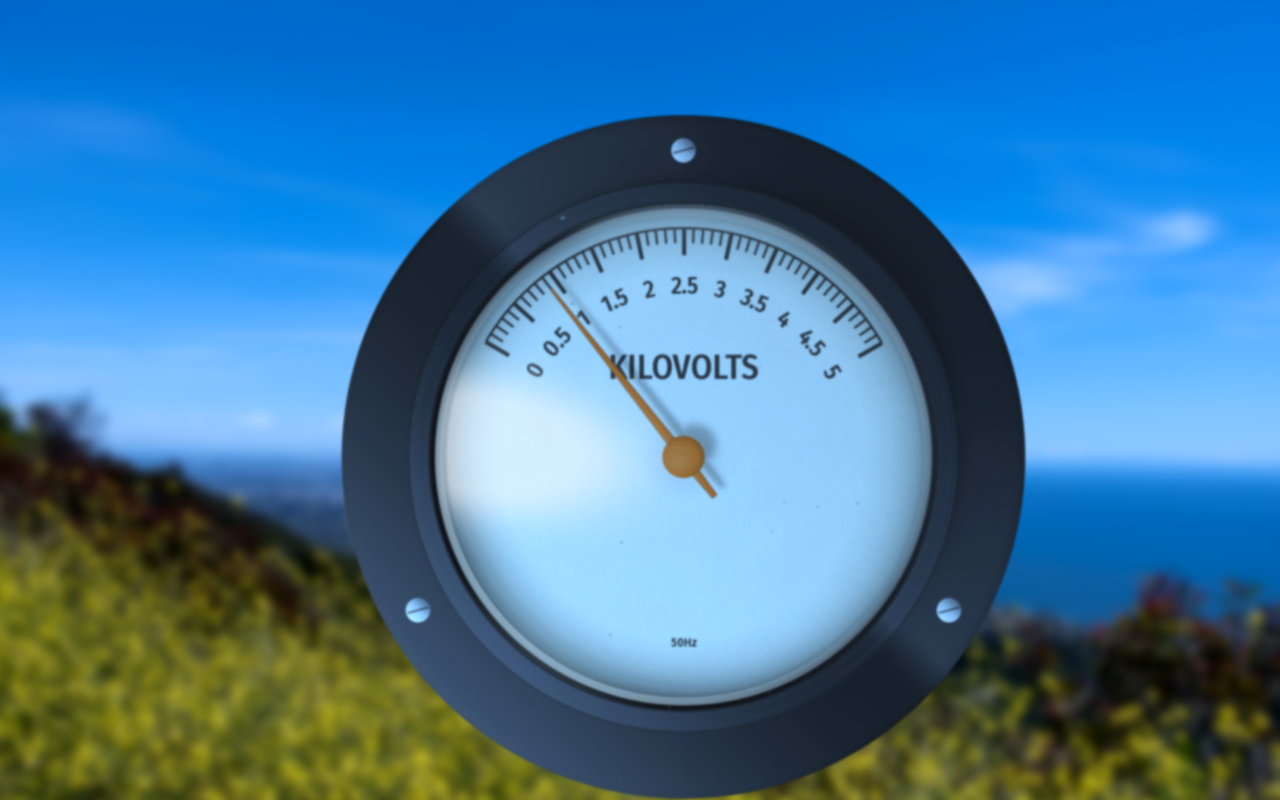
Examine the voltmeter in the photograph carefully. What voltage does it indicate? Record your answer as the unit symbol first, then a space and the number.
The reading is kV 0.9
